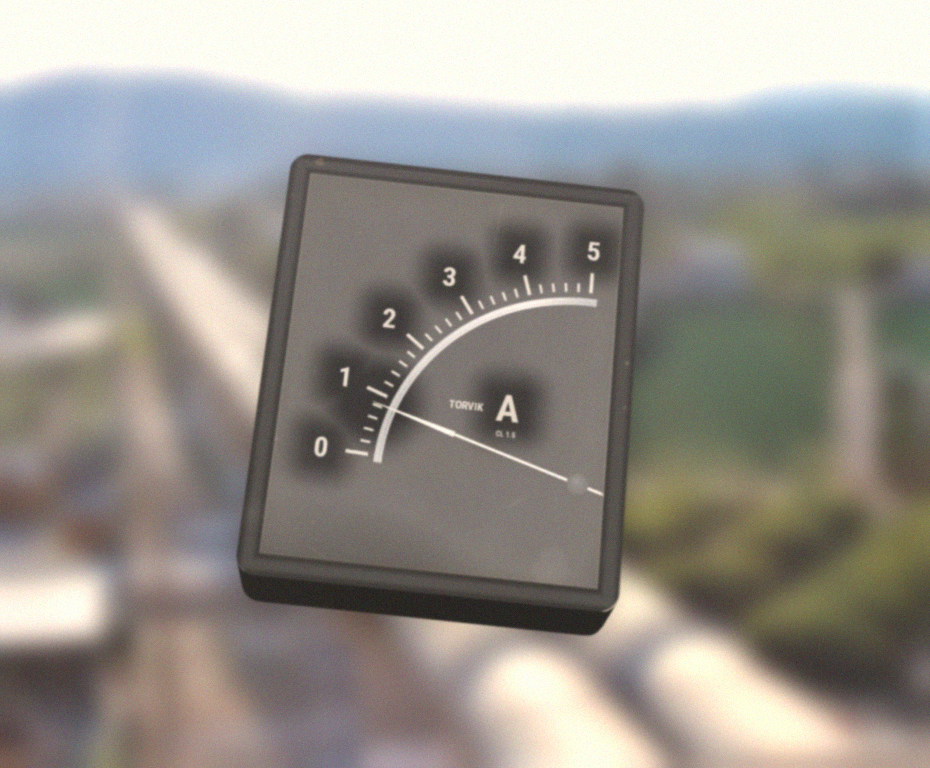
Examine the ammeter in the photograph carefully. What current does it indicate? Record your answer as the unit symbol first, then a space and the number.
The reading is A 0.8
